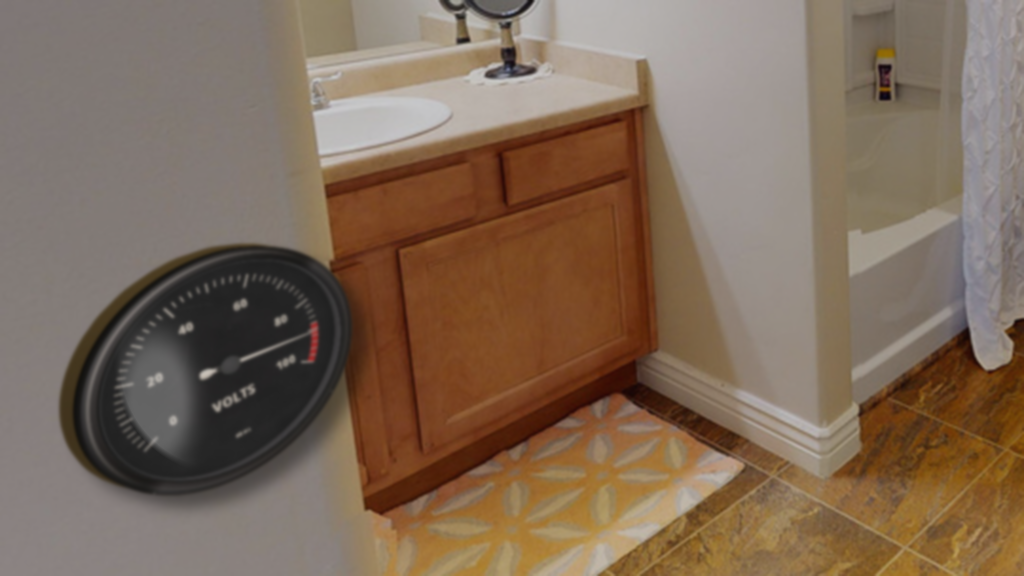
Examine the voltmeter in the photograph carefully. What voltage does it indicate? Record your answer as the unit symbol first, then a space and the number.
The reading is V 90
